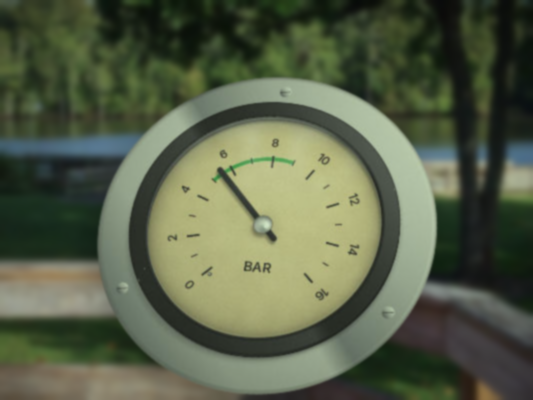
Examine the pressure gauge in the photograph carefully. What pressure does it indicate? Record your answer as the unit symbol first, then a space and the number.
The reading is bar 5.5
